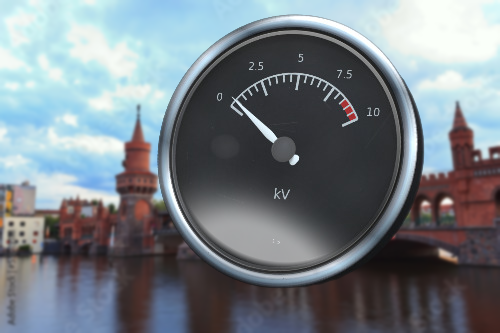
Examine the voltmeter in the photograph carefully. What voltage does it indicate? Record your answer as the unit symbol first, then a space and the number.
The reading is kV 0.5
